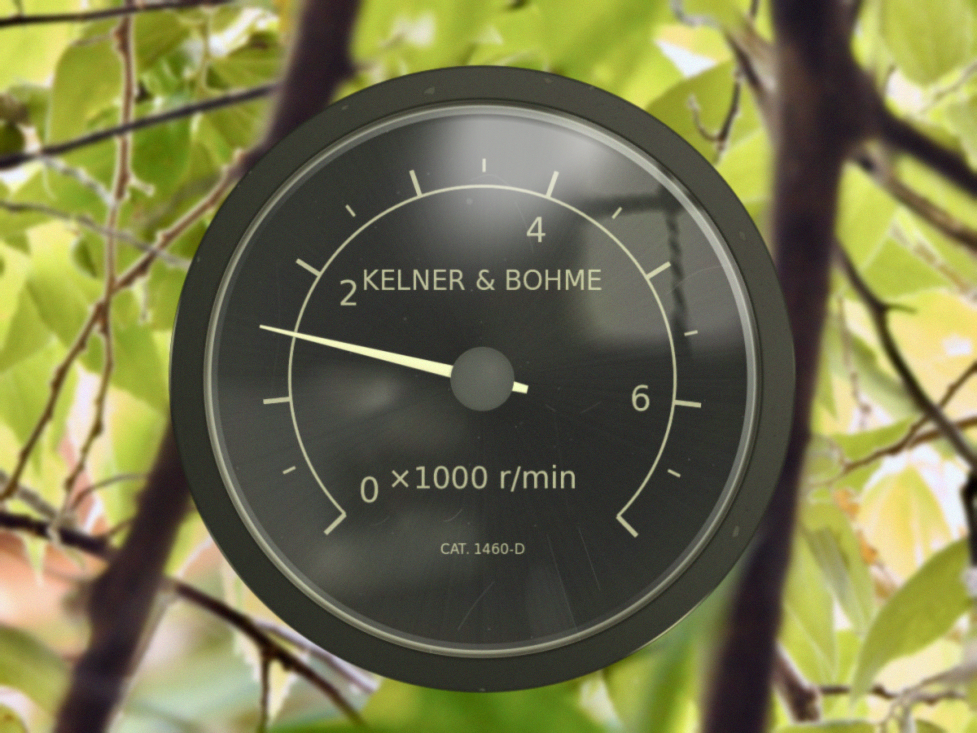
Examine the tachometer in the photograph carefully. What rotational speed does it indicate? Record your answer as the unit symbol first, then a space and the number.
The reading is rpm 1500
